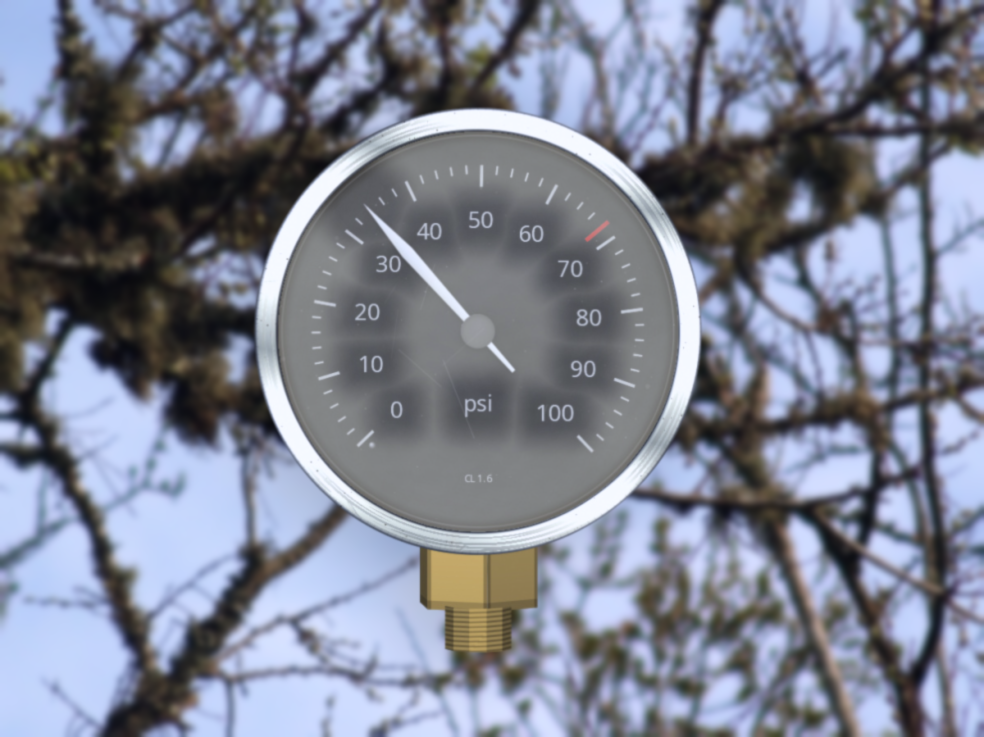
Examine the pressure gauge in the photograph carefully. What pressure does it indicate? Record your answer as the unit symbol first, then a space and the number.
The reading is psi 34
